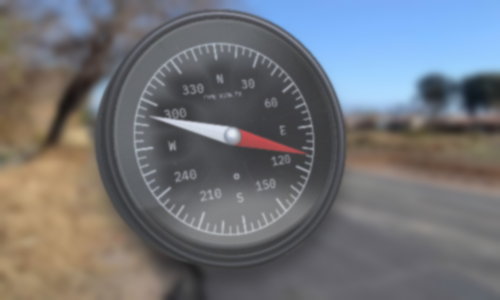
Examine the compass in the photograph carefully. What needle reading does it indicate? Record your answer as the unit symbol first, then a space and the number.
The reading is ° 110
